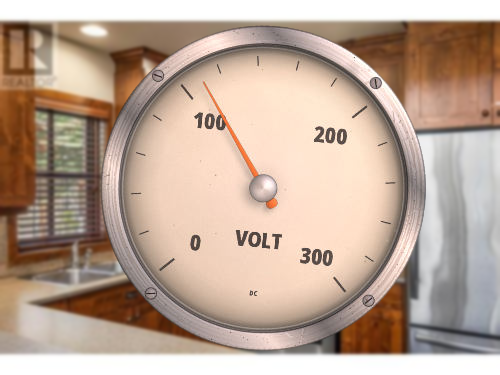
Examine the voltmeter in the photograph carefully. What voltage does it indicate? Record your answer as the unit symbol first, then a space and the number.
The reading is V 110
